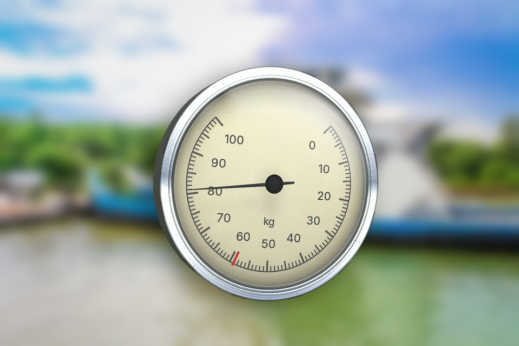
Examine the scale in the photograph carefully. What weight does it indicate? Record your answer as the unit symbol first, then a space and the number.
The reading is kg 81
